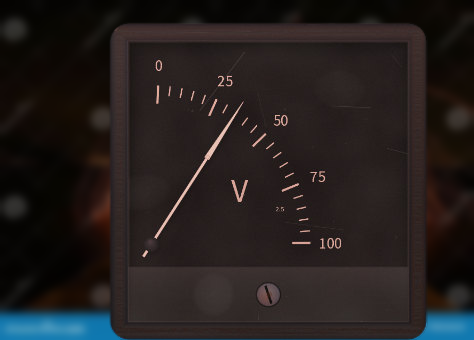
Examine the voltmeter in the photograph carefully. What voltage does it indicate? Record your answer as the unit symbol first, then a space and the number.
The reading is V 35
